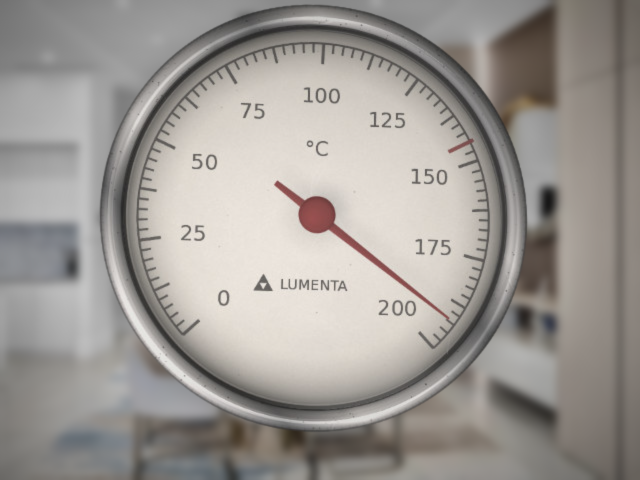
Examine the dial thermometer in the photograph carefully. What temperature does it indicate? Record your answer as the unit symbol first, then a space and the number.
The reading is °C 192.5
